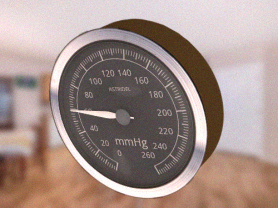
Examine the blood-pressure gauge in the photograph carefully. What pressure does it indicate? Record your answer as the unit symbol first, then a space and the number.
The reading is mmHg 60
